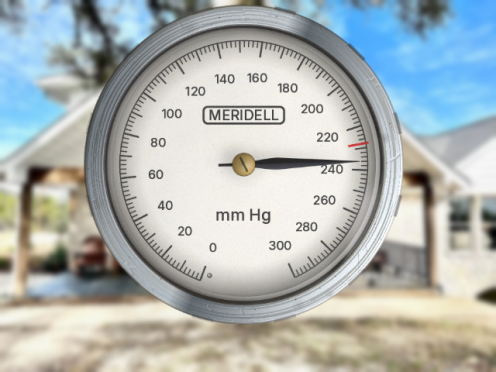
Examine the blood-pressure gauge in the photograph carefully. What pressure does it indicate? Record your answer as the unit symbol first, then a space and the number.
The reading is mmHg 236
